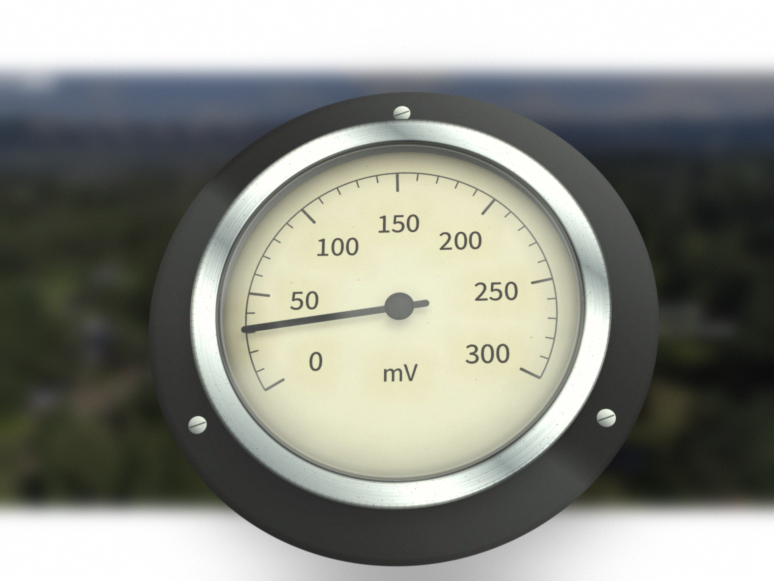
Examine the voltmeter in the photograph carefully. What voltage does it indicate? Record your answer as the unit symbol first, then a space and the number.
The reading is mV 30
